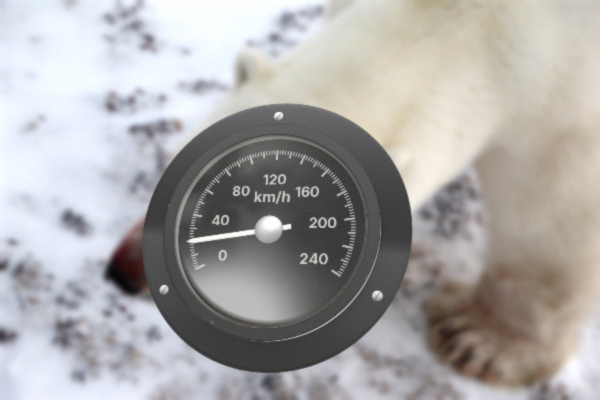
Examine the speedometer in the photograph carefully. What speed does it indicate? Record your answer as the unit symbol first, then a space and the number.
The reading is km/h 20
